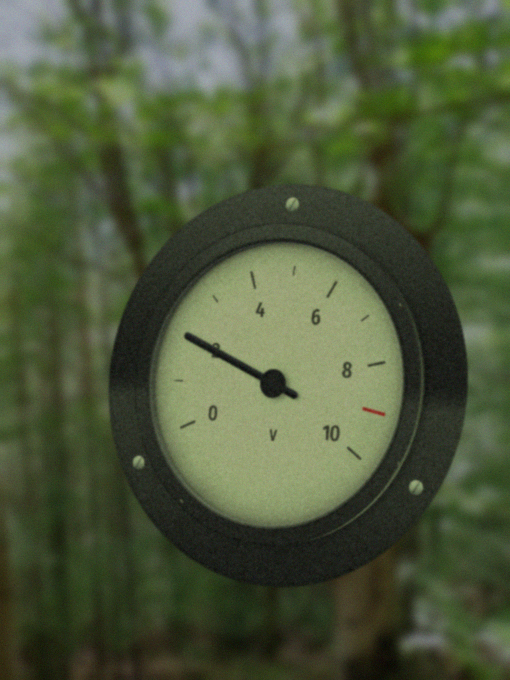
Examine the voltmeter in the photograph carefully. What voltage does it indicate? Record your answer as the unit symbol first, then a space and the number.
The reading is V 2
